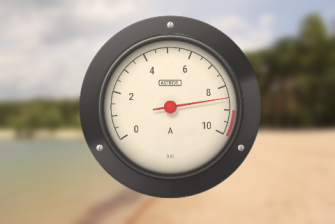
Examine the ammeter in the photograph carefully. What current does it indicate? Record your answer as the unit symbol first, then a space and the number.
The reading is A 8.5
